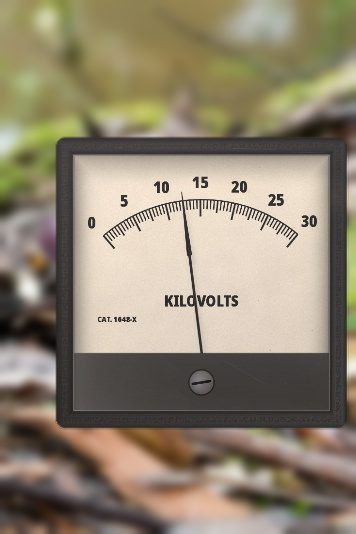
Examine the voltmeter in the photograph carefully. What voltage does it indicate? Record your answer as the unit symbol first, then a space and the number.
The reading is kV 12.5
